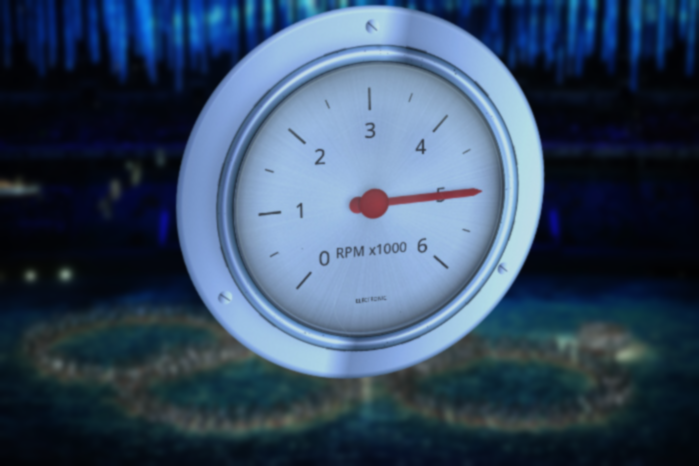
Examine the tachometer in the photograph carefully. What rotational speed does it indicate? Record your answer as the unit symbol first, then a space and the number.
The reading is rpm 5000
